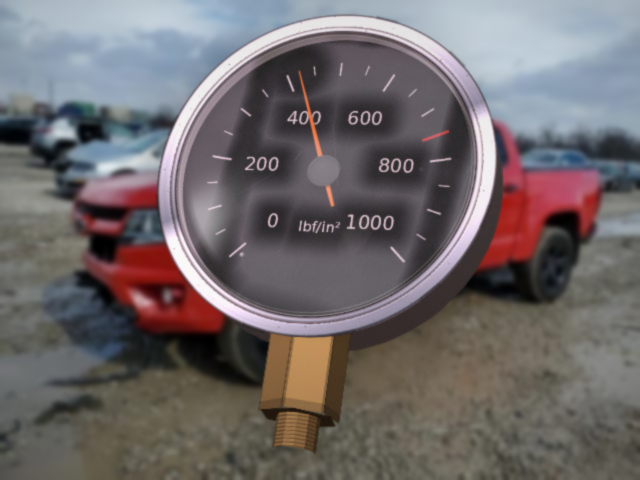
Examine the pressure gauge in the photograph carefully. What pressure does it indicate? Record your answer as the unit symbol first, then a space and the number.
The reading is psi 425
